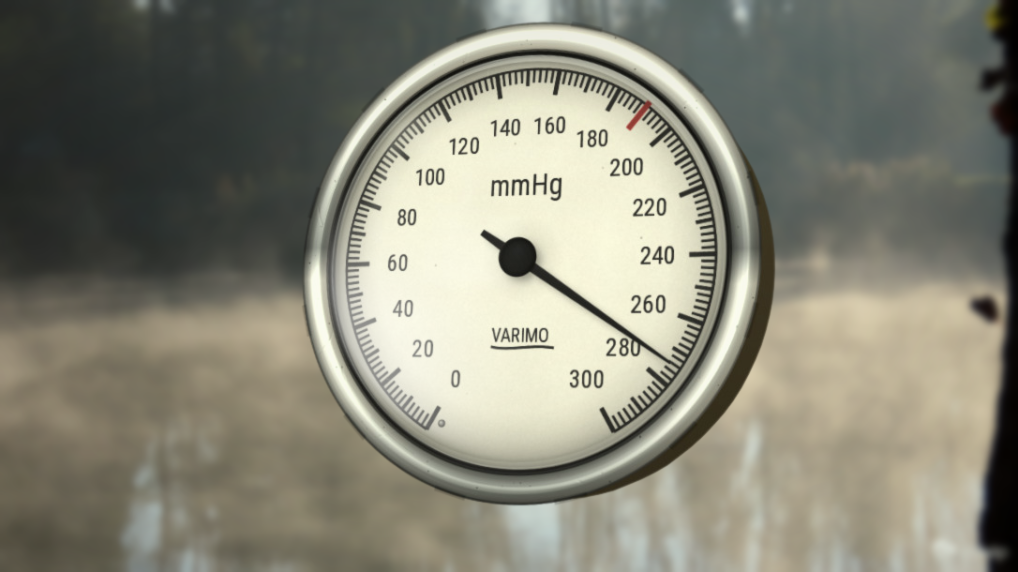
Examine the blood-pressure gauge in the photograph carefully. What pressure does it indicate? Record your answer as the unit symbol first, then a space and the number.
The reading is mmHg 274
